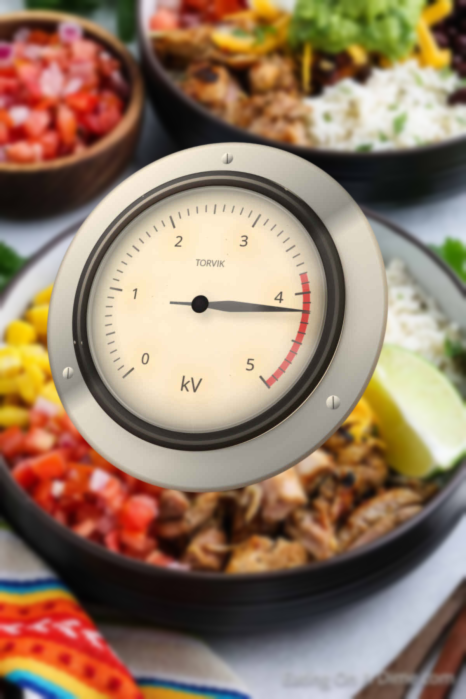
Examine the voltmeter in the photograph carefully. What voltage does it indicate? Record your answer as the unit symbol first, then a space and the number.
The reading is kV 4.2
